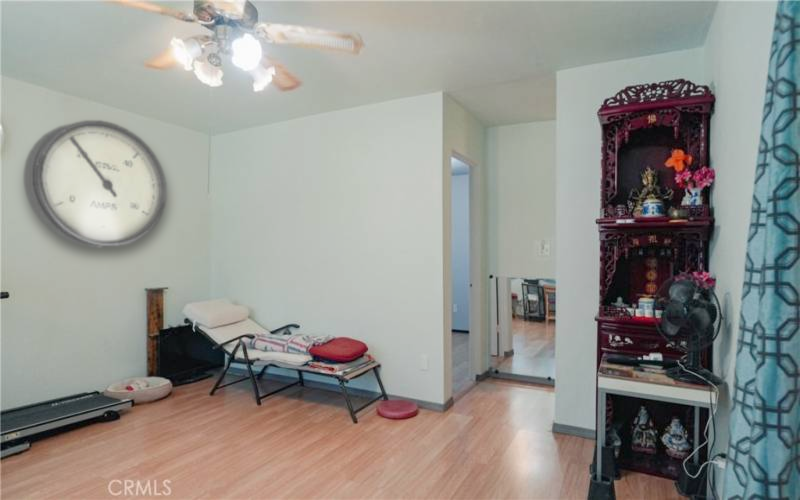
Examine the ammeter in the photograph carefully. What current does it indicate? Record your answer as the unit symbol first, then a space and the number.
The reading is A 20
